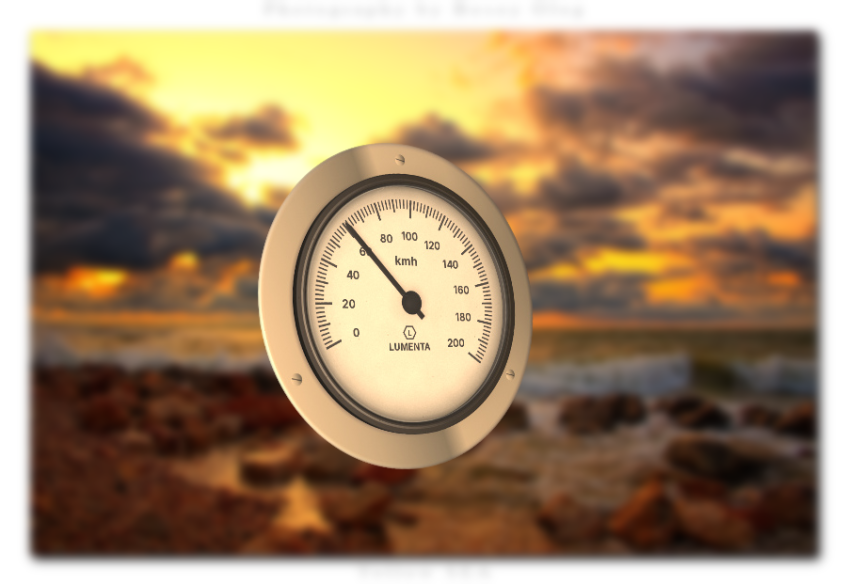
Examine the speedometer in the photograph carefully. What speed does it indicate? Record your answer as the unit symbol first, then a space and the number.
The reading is km/h 60
